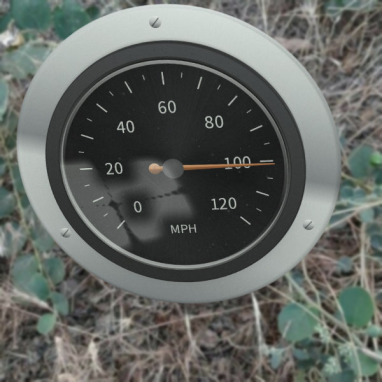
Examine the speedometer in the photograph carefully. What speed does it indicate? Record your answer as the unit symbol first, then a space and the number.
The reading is mph 100
